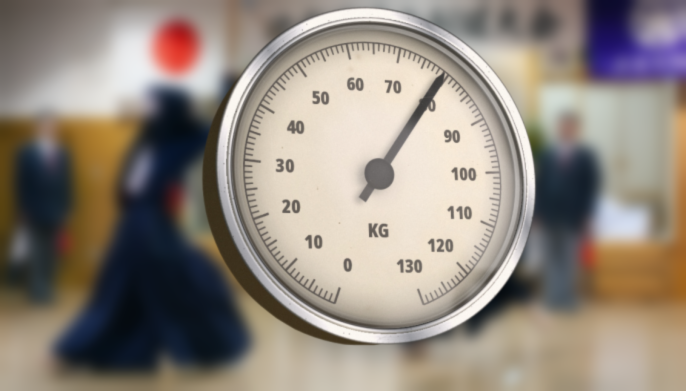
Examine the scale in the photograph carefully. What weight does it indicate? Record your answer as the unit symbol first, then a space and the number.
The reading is kg 79
